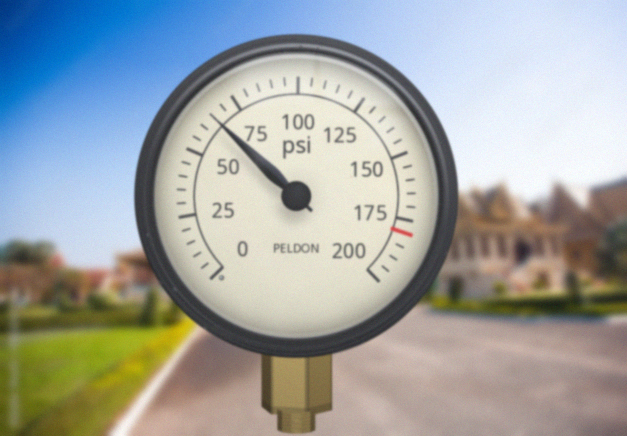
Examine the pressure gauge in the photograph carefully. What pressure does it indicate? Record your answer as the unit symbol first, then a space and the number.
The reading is psi 65
